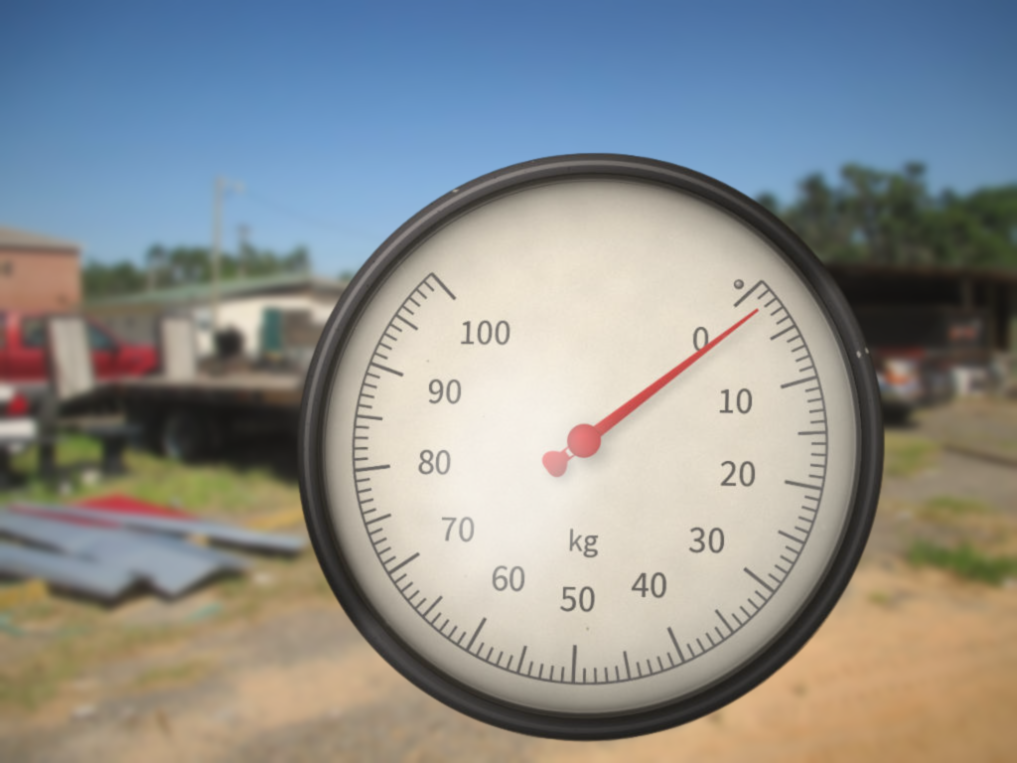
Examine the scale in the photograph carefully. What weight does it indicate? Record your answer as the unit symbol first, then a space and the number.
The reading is kg 2
